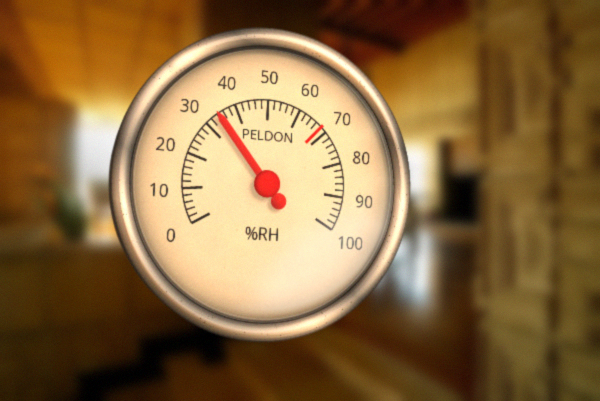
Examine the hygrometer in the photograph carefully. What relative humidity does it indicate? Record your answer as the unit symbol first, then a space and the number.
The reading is % 34
